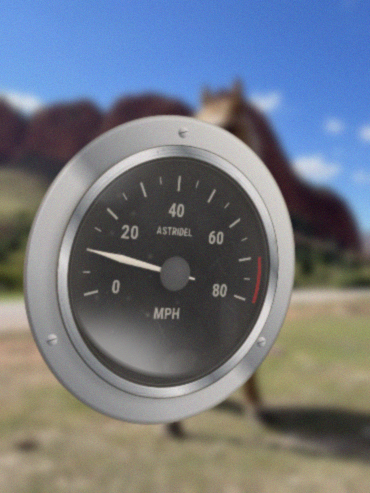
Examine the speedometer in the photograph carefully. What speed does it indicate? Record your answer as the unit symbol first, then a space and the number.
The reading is mph 10
